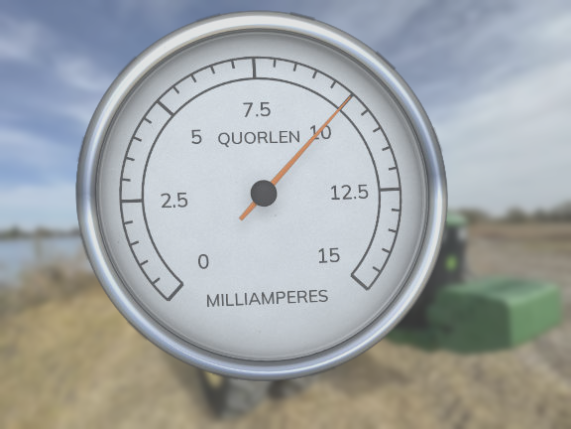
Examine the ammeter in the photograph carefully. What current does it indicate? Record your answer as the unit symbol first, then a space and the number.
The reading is mA 10
